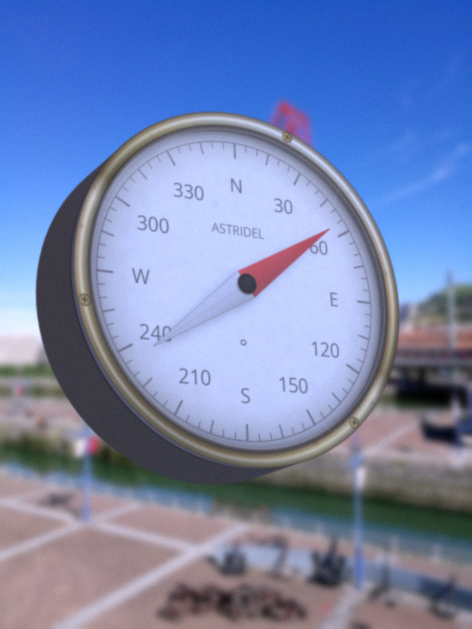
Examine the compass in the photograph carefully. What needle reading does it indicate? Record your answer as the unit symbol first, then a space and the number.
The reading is ° 55
